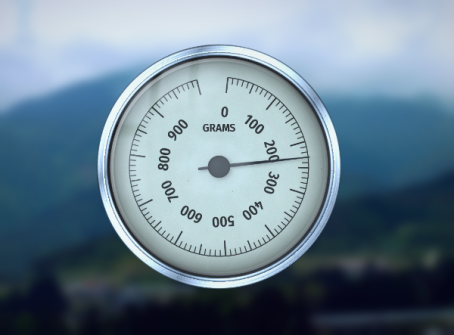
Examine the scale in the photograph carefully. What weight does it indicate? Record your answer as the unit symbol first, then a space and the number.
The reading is g 230
